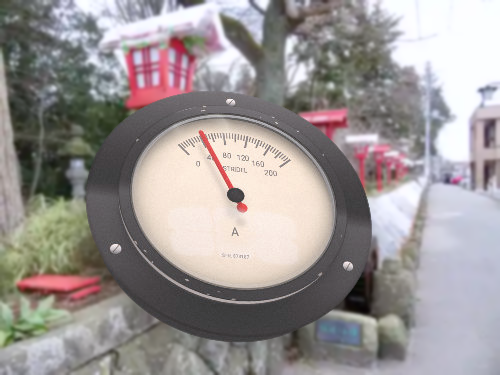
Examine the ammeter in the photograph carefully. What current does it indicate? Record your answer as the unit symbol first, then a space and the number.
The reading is A 40
